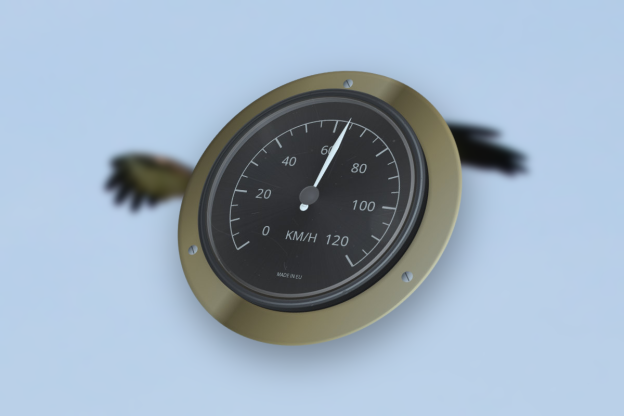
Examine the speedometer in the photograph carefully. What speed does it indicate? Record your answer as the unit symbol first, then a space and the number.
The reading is km/h 65
